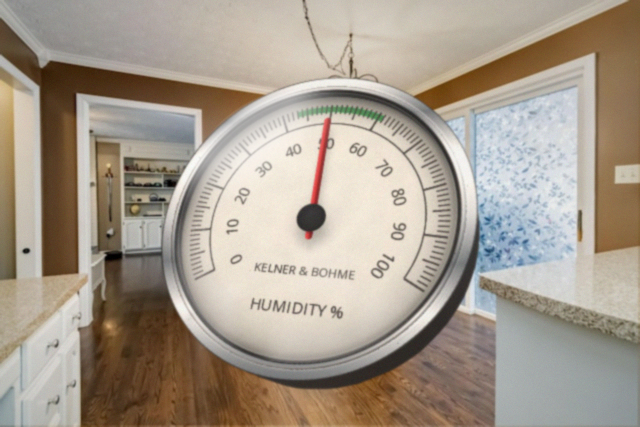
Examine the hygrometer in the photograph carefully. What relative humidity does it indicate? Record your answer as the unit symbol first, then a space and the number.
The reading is % 50
